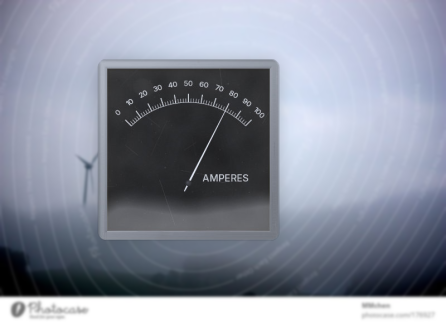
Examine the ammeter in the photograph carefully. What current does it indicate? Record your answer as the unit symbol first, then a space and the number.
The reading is A 80
